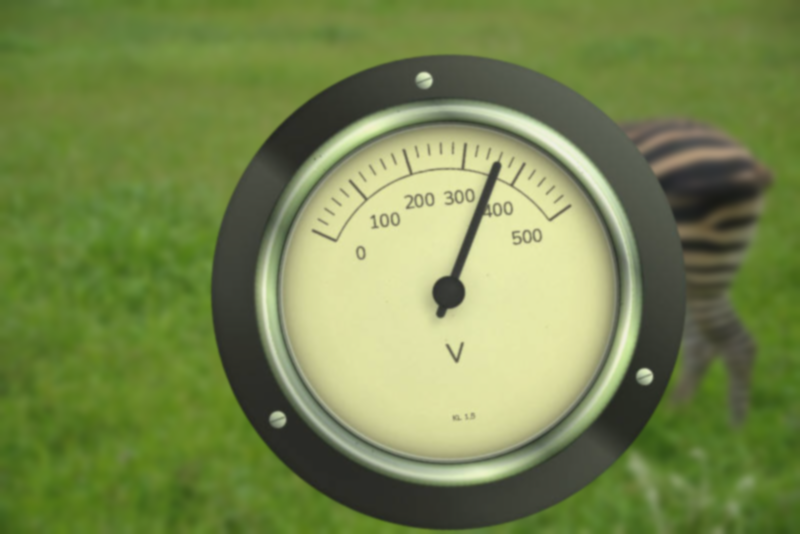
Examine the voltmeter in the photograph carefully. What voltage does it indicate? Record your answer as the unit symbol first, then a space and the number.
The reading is V 360
